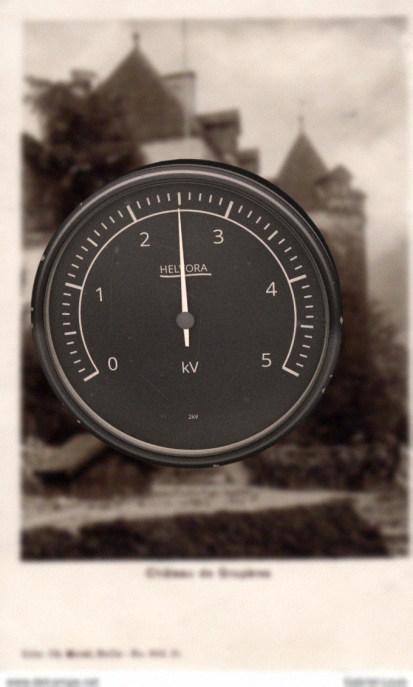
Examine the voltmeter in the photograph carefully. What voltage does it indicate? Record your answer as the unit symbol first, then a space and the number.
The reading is kV 2.5
